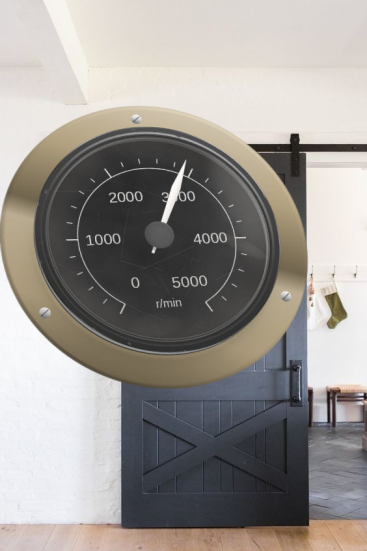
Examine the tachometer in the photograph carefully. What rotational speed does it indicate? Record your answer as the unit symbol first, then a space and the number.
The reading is rpm 2900
